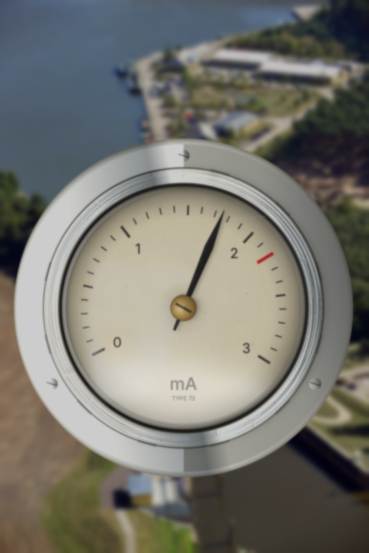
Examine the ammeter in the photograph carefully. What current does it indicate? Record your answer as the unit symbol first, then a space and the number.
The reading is mA 1.75
